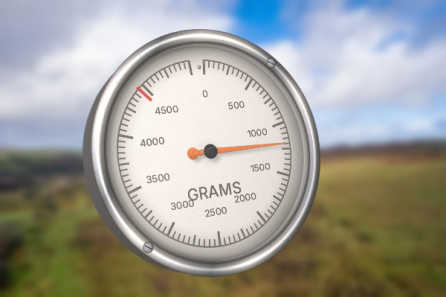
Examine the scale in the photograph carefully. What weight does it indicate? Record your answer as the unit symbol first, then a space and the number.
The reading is g 1200
